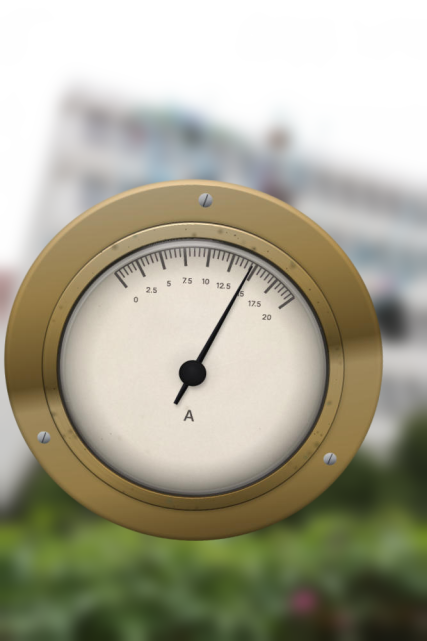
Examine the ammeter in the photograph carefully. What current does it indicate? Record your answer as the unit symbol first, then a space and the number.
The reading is A 14.5
